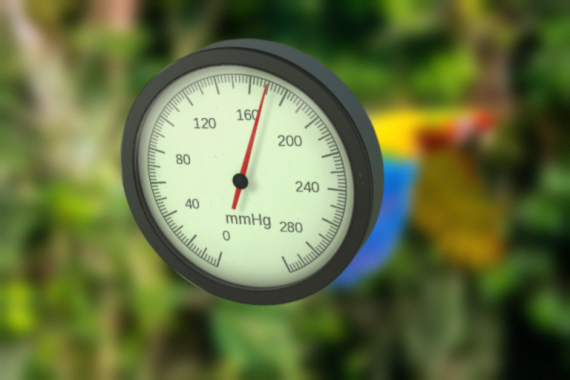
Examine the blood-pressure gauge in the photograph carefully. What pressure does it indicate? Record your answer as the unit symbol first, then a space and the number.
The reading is mmHg 170
